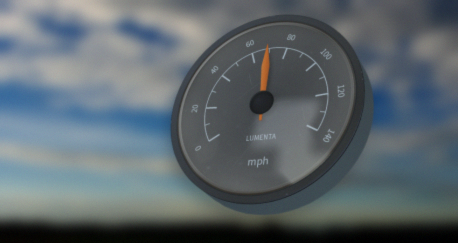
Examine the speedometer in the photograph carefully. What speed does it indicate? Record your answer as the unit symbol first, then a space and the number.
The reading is mph 70
